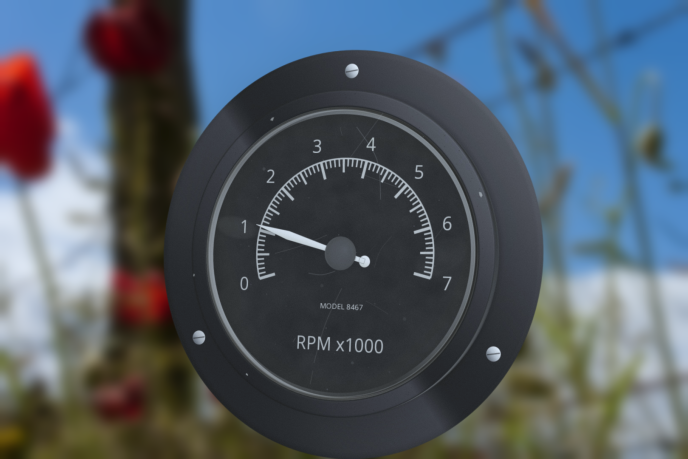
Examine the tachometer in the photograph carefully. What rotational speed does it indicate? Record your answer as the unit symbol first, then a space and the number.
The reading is rpm 1100
